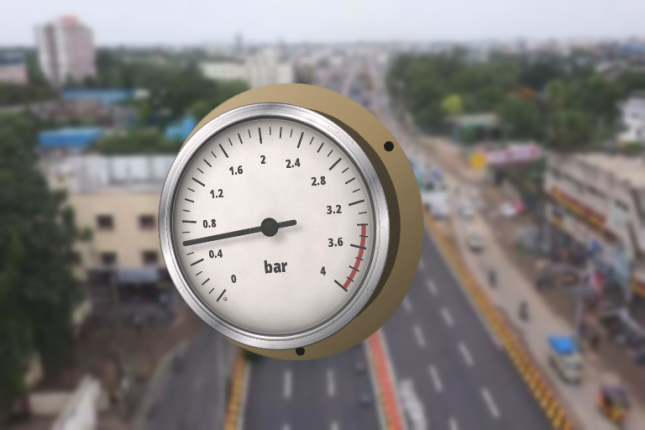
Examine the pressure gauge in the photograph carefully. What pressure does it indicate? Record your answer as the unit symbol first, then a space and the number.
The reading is bar 0.6
